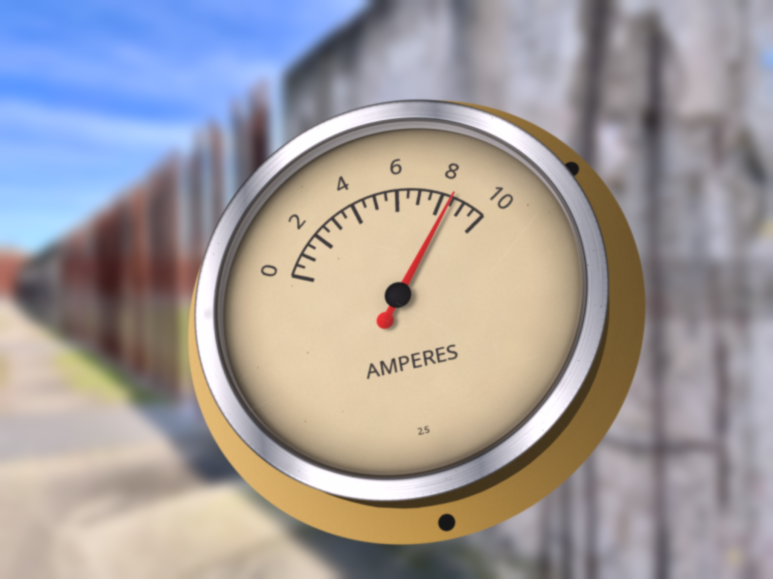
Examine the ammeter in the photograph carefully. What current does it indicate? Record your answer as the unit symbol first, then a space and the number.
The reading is A 8.5
